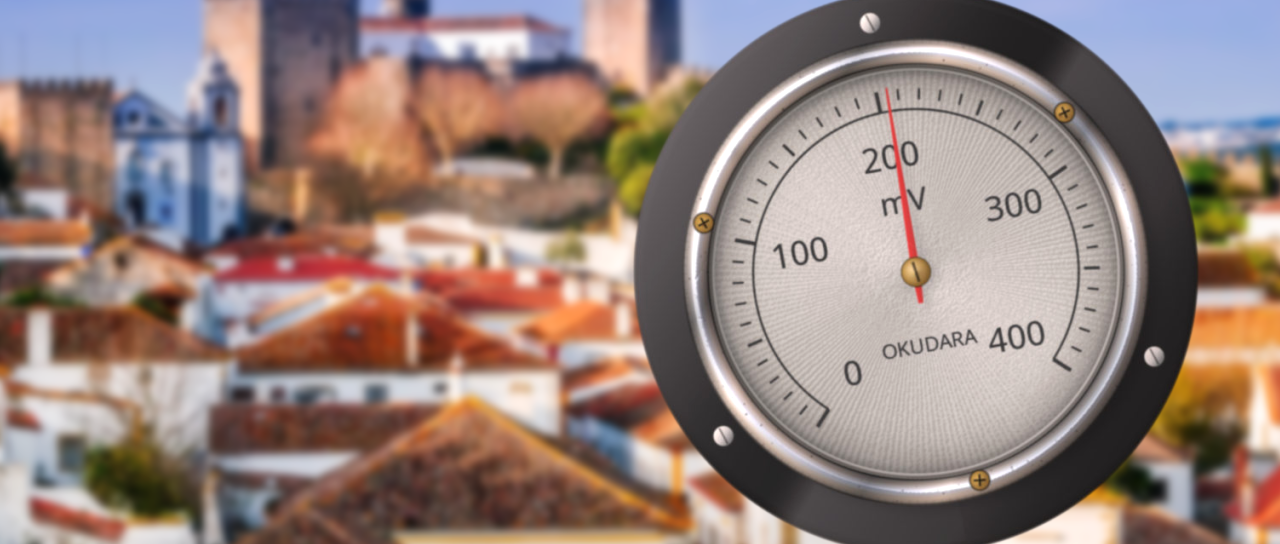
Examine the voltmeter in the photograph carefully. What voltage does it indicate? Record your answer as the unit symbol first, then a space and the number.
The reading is mV 205
